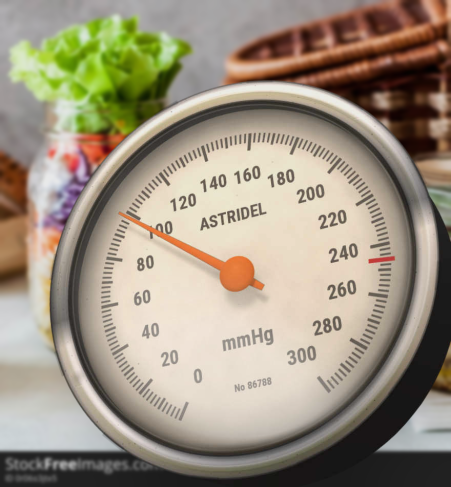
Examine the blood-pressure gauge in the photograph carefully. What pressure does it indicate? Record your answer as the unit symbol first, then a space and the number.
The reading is mmHg 98
